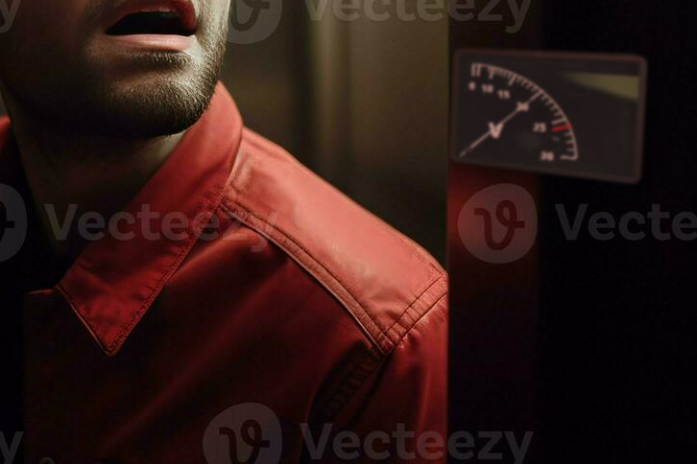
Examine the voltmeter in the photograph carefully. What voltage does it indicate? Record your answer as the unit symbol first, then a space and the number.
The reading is V 20
